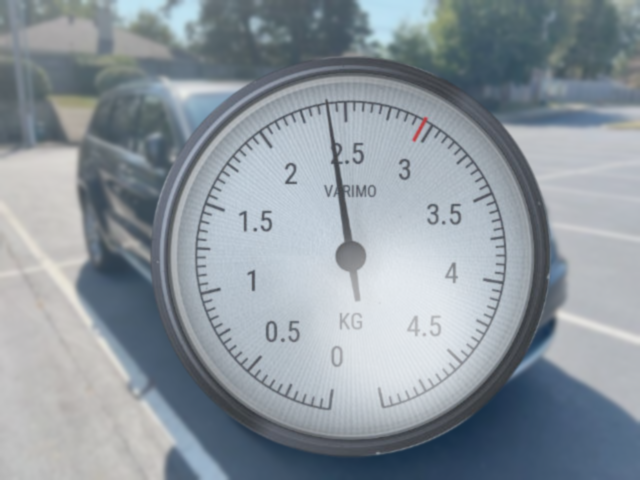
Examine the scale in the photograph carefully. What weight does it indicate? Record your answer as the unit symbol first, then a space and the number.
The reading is kg 2.4
